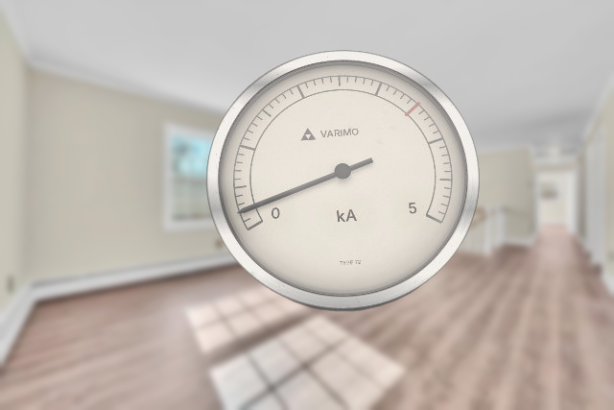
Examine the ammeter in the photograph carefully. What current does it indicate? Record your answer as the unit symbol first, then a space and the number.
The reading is kA 0.2
